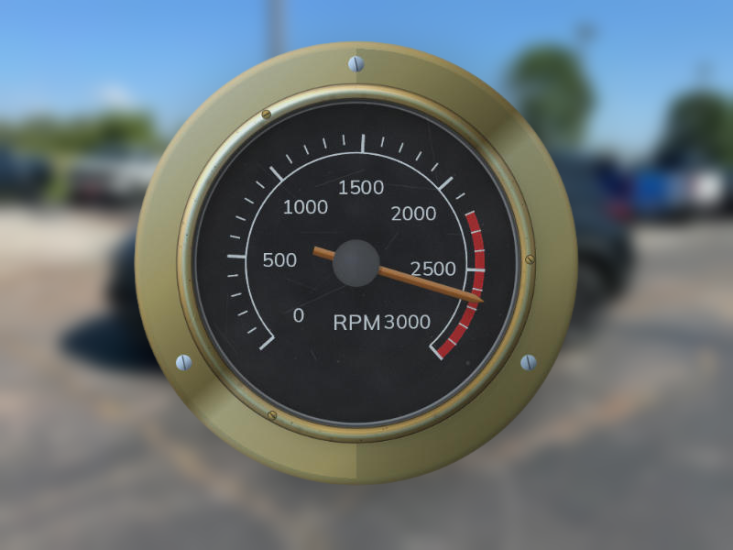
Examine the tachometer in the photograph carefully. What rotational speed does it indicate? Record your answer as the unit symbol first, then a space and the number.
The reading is rpm 2650
